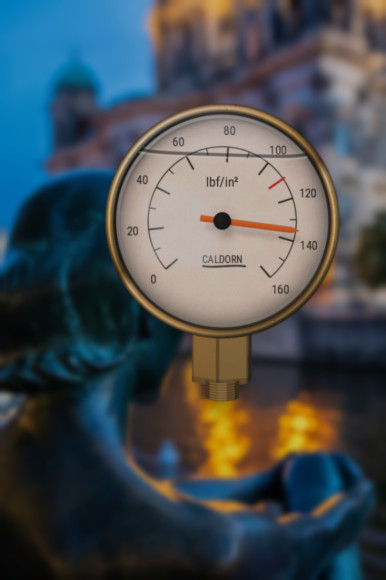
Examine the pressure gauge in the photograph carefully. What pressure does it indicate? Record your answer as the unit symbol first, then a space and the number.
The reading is psi 135
